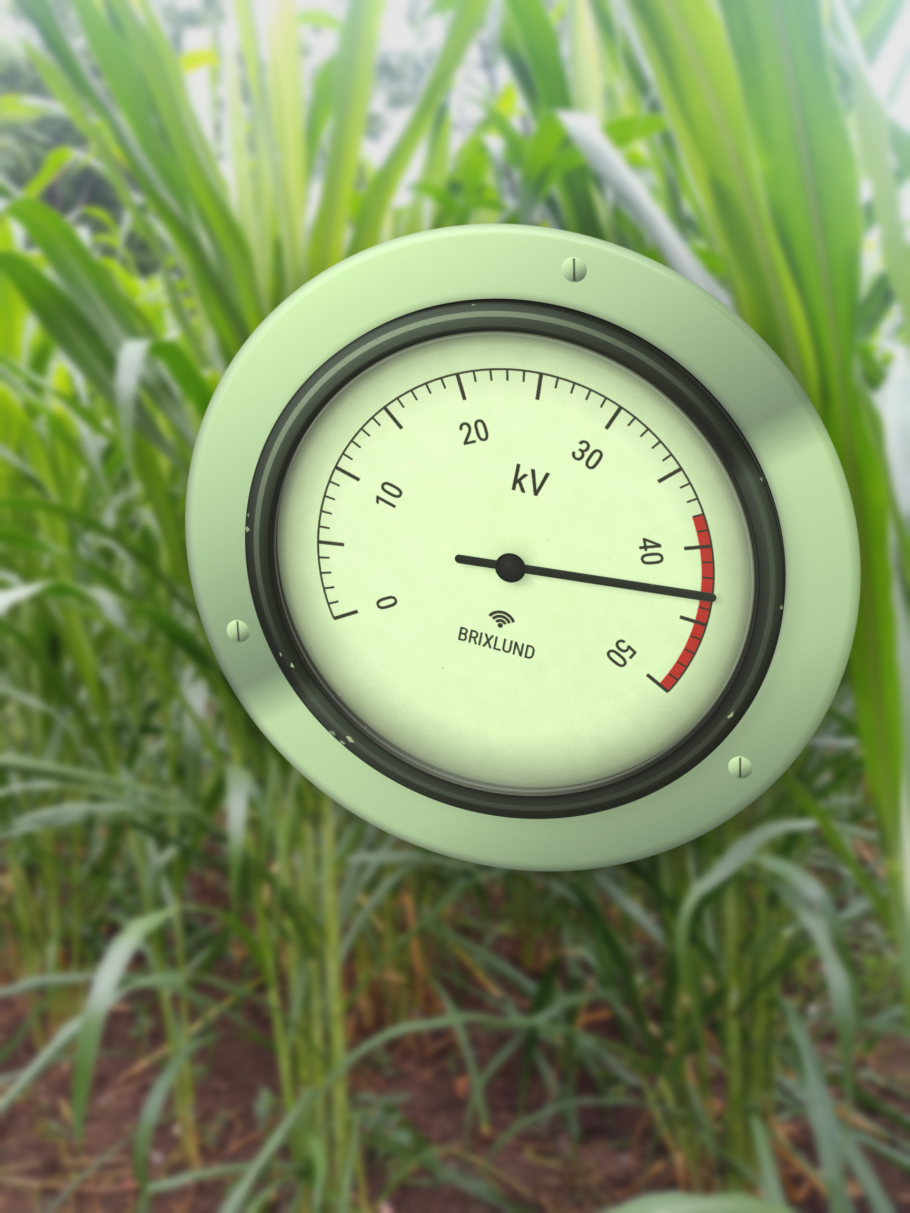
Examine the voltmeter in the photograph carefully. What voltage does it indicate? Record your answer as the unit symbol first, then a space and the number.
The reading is kV 43
